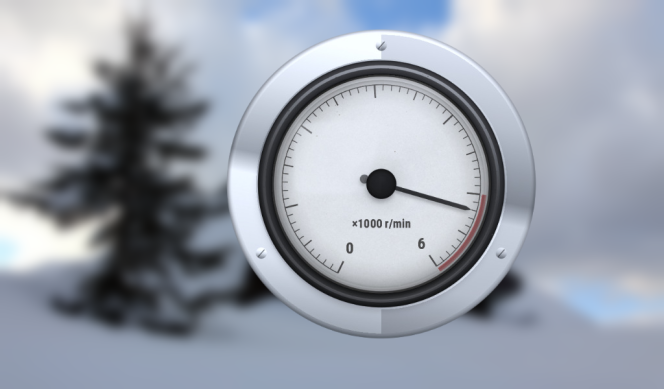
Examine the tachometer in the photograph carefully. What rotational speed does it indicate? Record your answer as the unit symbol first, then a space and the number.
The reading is rpm 5200
